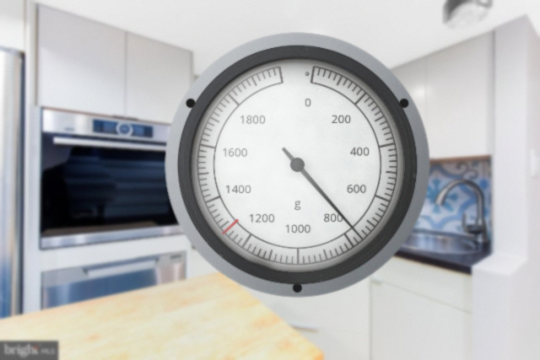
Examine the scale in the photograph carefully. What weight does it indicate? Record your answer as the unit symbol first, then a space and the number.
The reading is g 760
